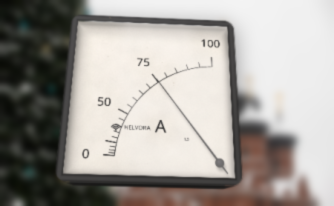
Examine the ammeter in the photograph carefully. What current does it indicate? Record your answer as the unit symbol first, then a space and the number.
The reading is A 75
